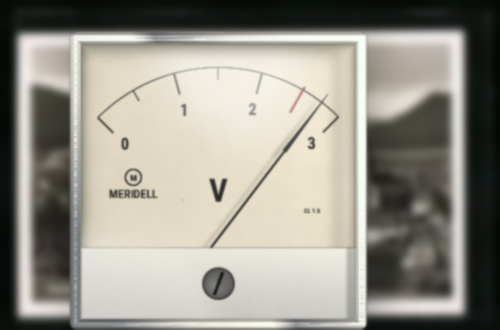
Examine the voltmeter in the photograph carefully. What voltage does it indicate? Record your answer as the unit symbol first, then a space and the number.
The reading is V 2.75
